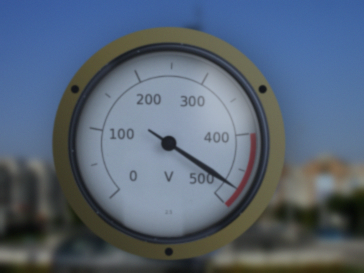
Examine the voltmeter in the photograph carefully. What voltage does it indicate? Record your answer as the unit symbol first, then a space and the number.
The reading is V 475
